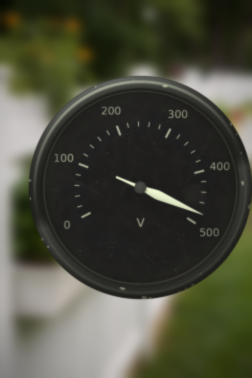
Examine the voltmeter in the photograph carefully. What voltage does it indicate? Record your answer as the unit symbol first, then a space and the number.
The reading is V 480
